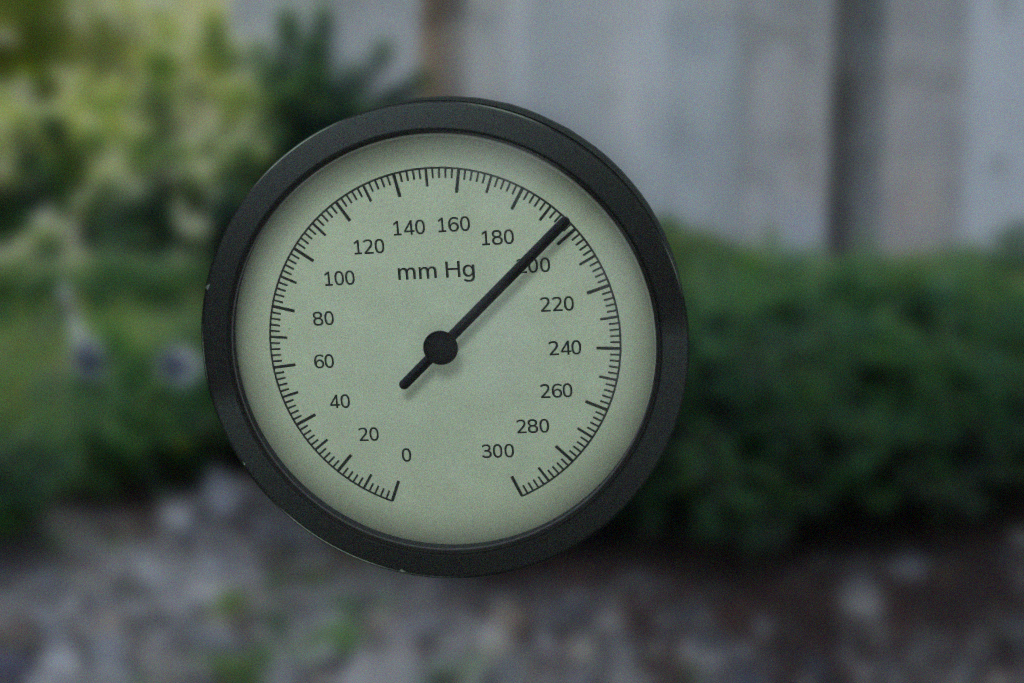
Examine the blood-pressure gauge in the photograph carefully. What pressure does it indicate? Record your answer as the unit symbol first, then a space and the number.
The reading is mmHg 196
